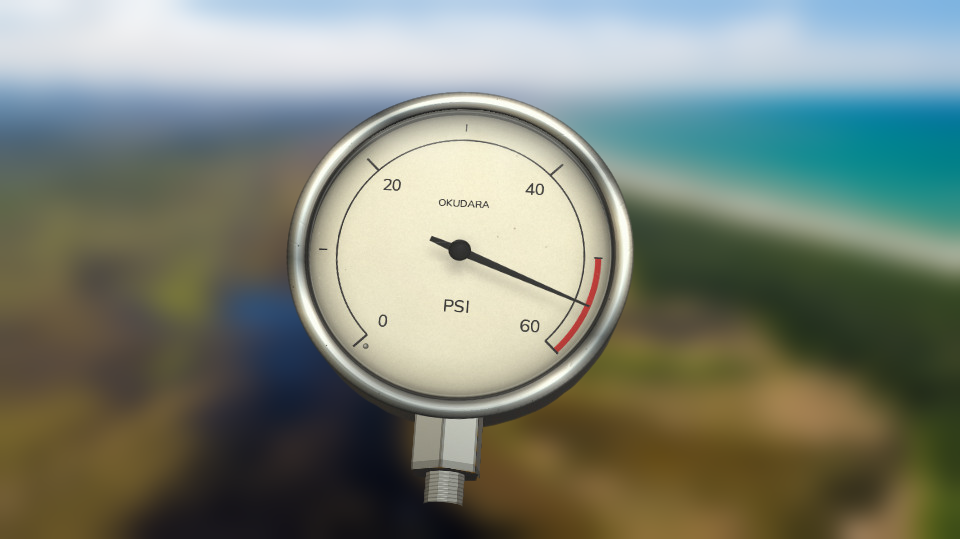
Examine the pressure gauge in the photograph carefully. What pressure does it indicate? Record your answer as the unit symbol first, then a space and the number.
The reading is psi 55
